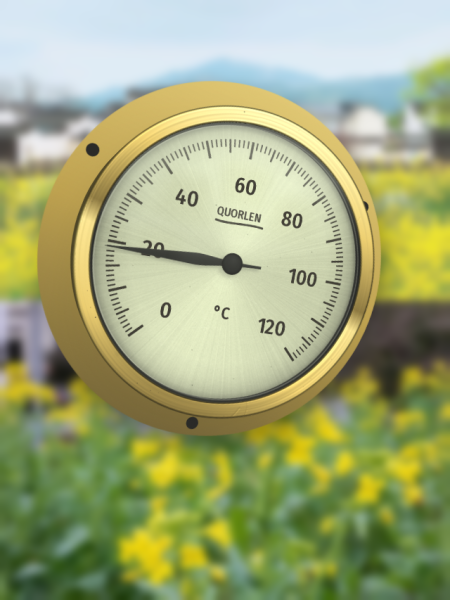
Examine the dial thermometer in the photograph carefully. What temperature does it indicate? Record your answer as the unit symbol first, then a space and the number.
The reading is °C 19
